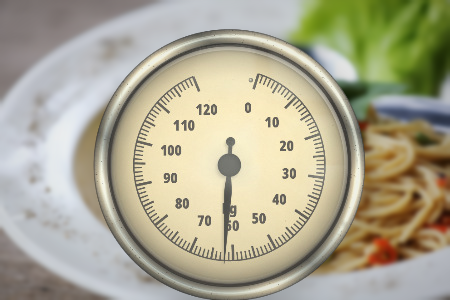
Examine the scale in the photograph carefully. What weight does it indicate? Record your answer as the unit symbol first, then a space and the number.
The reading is kg 62
